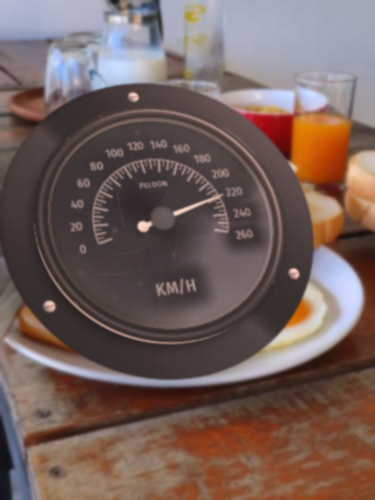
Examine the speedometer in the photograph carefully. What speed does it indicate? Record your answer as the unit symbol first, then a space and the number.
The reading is km/h 220
